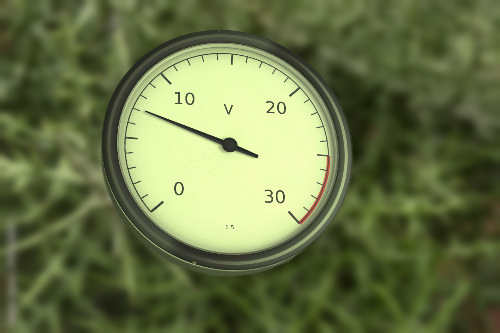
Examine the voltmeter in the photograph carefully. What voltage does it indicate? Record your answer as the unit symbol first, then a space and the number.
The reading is V 7
